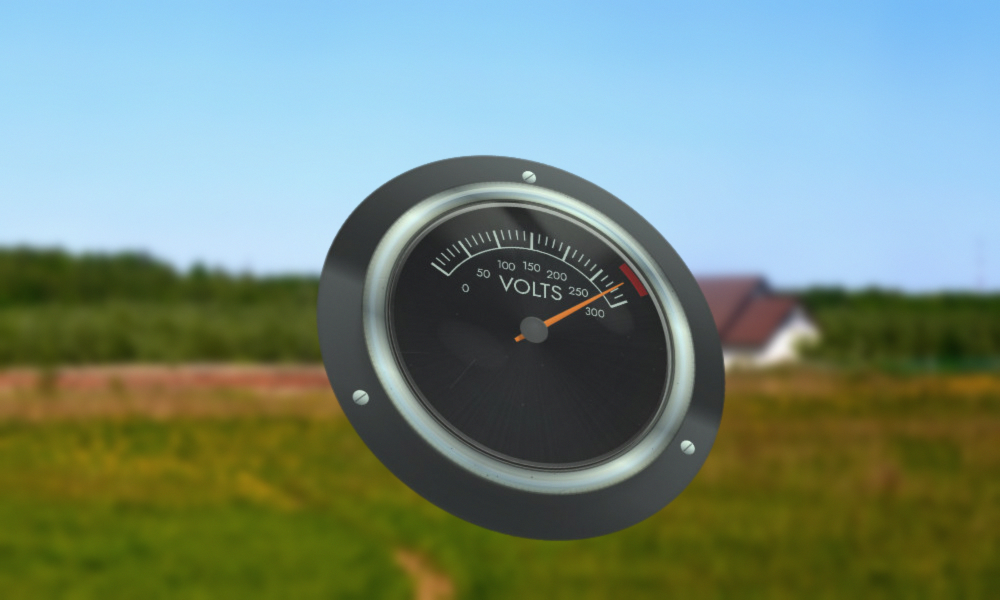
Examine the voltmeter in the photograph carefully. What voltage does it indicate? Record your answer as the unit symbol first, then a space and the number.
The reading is V 280
